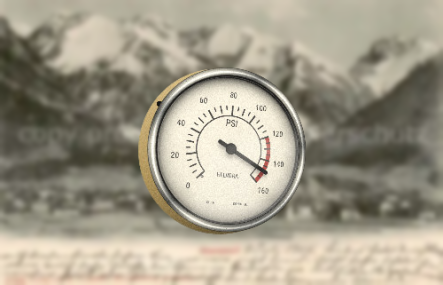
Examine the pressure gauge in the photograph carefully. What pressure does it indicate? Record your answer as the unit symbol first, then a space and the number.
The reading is psi 150
